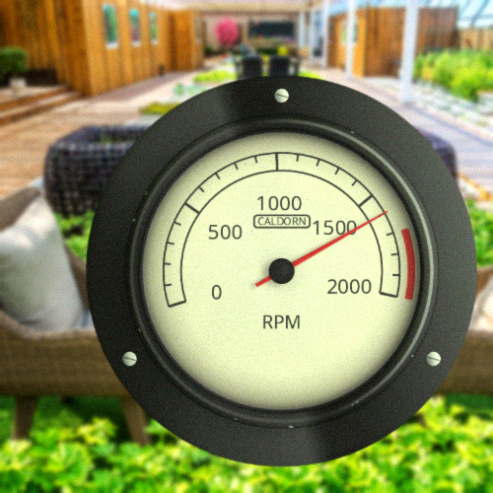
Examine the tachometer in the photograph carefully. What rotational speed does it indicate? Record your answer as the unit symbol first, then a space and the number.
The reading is rpm 1600
